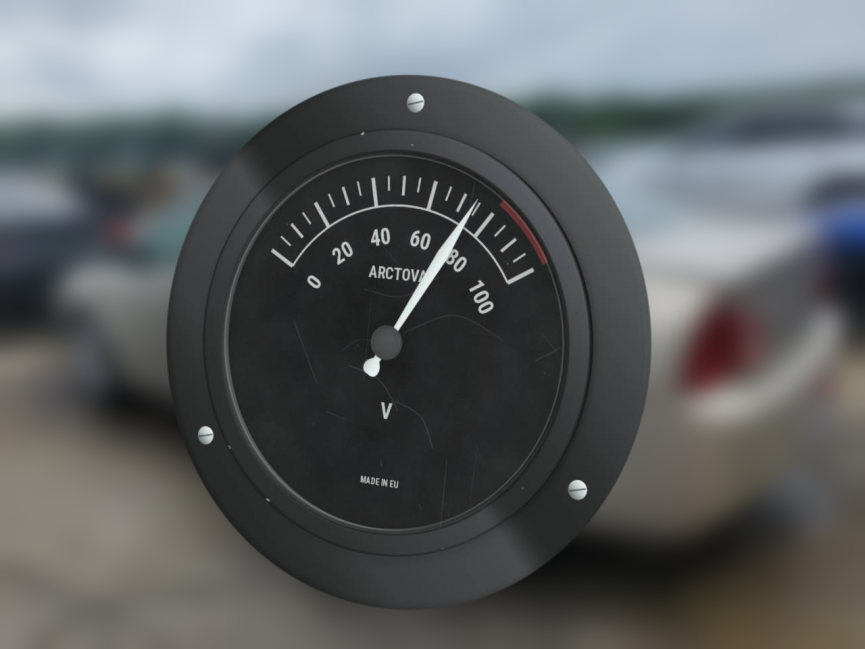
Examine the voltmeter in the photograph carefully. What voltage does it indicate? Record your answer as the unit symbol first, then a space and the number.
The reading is V 75
